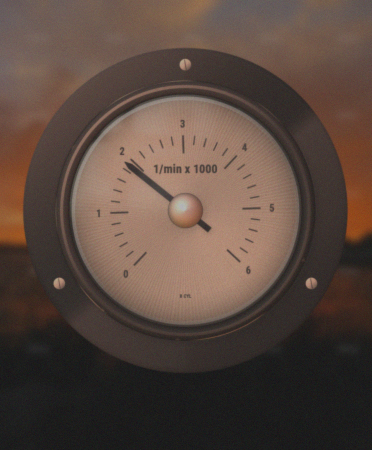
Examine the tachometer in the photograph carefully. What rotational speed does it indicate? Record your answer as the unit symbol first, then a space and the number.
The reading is rpm 1900
